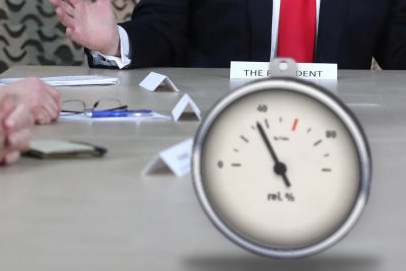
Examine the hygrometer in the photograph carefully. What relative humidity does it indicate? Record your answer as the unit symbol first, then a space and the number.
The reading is % 35
